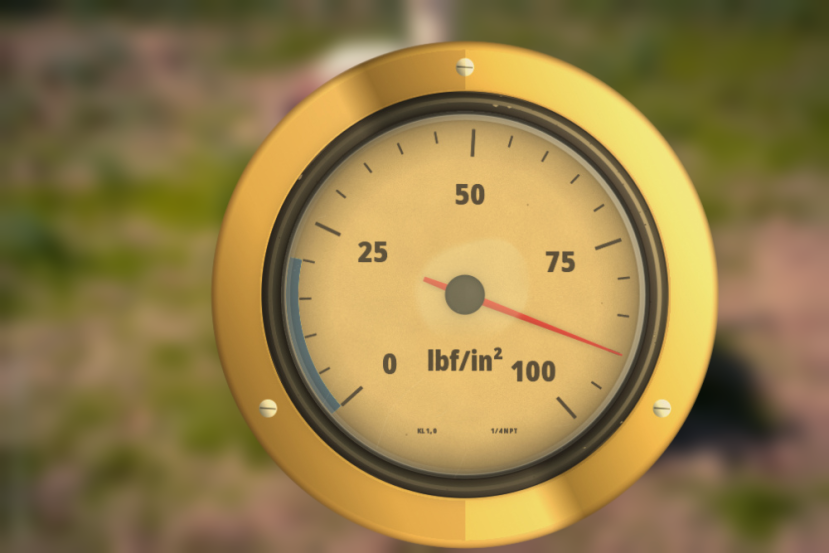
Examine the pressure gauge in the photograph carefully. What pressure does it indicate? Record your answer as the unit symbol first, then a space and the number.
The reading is psi 90
